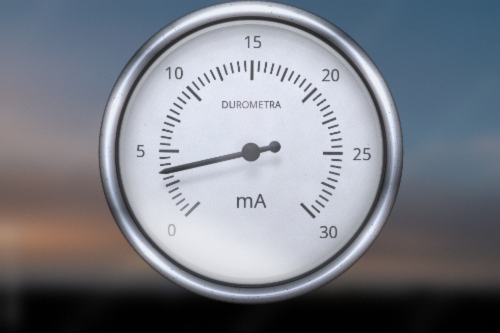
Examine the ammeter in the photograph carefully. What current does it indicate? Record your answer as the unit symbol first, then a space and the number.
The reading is mA 3.5
